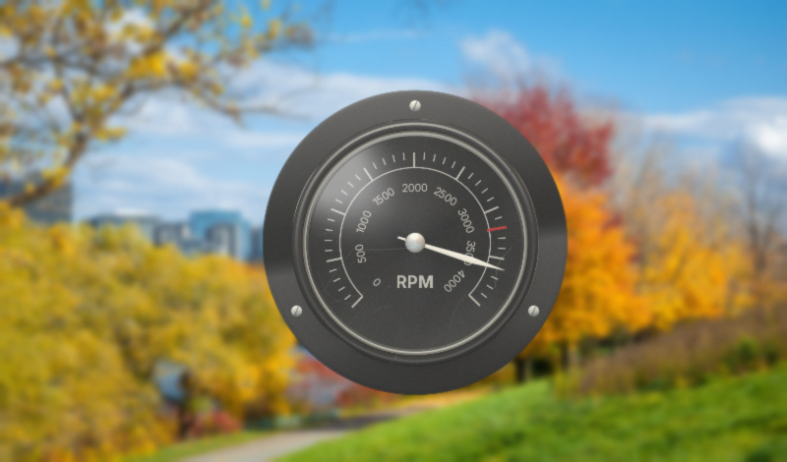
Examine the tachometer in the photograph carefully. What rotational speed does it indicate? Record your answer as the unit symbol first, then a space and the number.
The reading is rpm 3600
